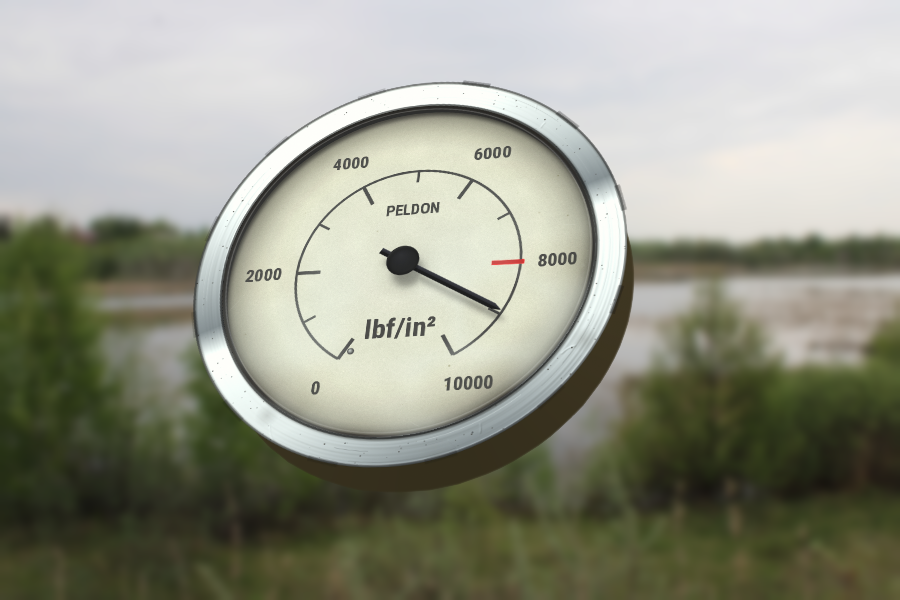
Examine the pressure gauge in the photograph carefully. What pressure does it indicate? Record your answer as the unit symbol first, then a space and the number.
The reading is psi 9000
